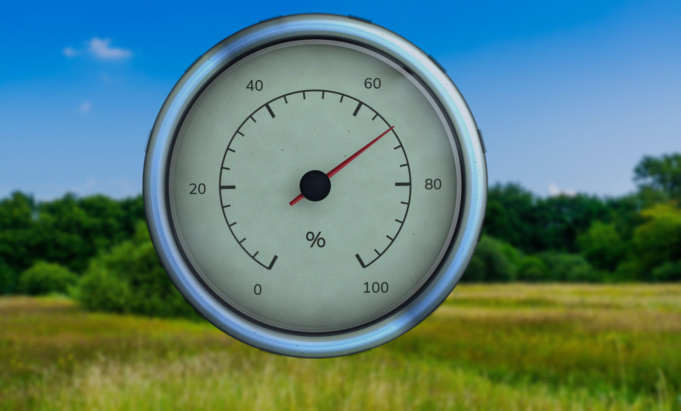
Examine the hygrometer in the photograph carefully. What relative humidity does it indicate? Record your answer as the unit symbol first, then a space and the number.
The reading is % 68
